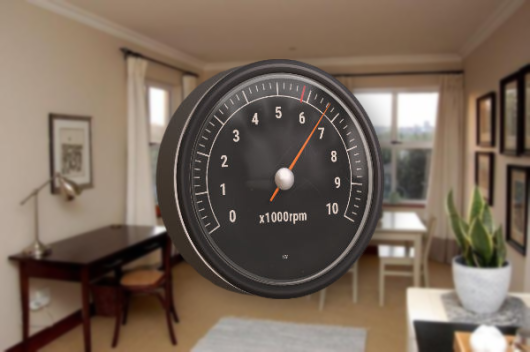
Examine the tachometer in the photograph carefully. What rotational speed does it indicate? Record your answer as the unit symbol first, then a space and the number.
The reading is rpm 6600
